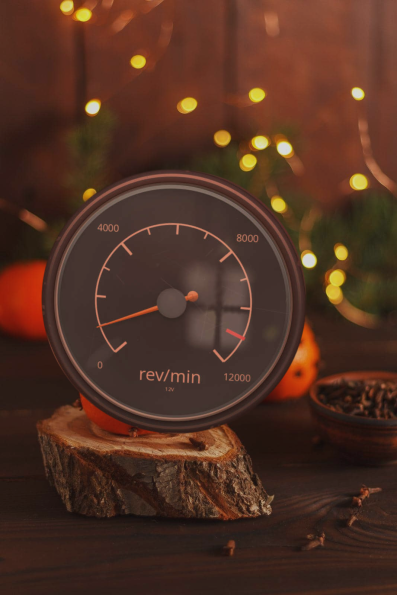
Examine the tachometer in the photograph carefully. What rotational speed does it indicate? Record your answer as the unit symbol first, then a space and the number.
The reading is rpm 1000
